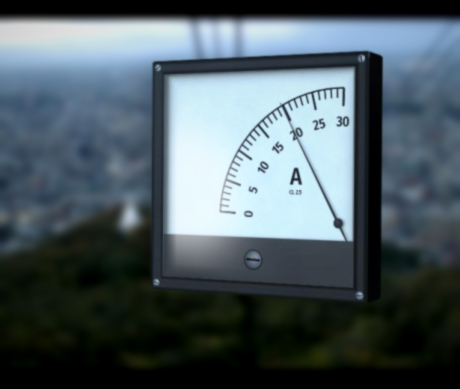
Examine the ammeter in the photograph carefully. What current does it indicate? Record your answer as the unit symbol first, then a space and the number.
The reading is A 20
